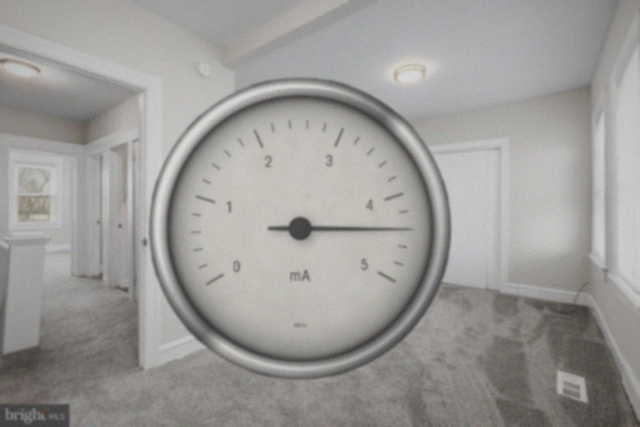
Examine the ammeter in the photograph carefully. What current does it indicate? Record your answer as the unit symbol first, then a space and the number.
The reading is mA 4.4
